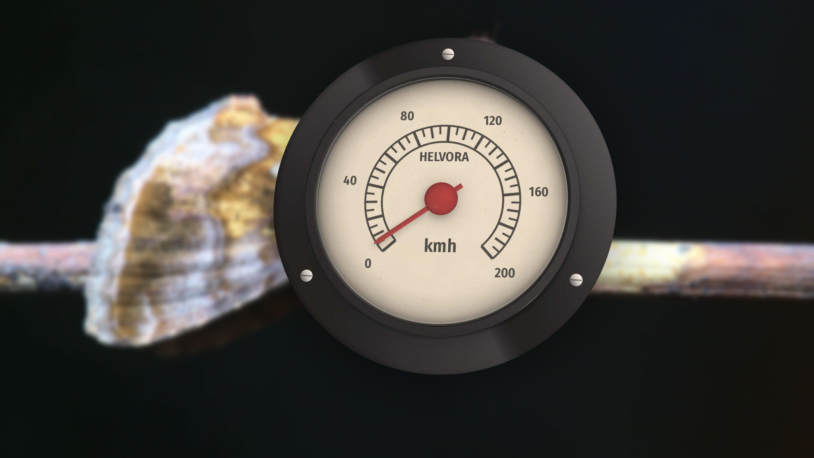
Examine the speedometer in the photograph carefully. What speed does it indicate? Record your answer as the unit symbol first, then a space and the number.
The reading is km/h 5
